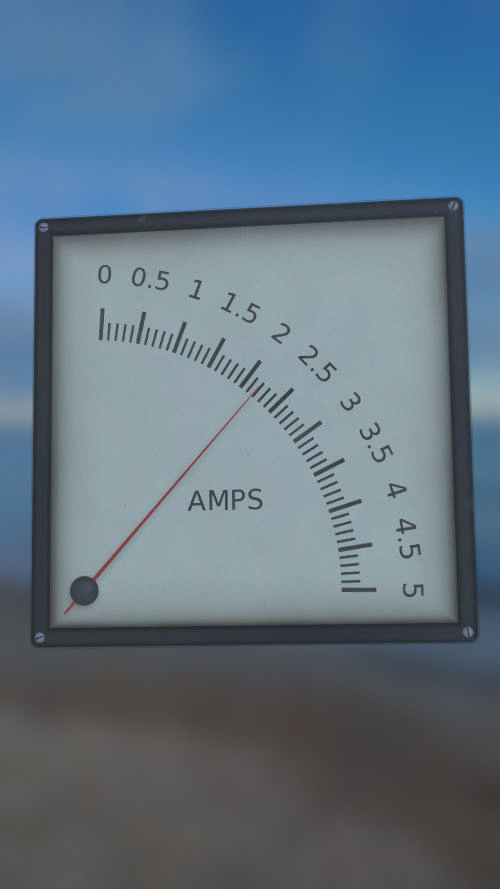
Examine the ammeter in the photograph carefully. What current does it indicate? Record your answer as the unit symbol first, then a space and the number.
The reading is A 2.2
